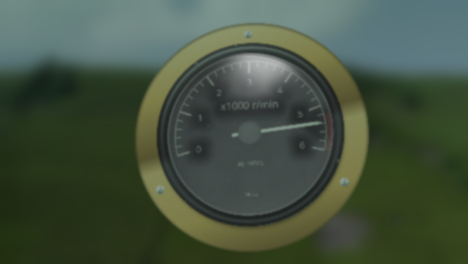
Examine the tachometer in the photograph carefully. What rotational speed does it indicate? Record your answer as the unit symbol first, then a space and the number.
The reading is rpm 5400
